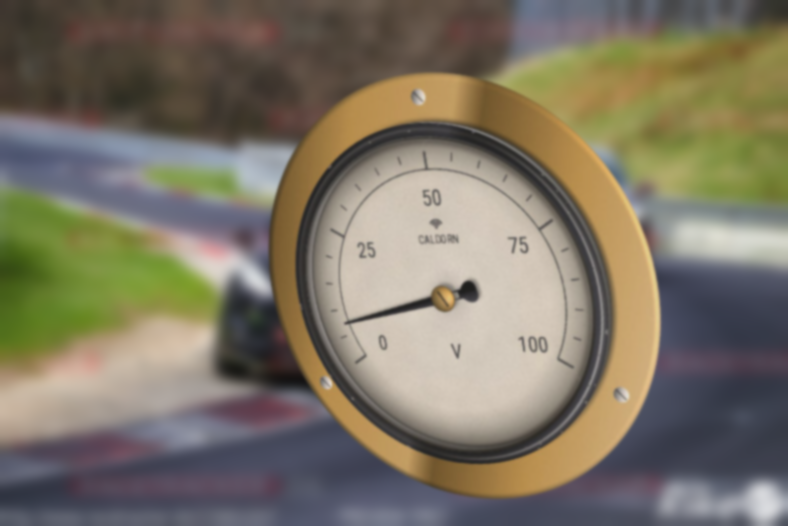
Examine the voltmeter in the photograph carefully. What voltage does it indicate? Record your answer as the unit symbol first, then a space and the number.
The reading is V 7.5
